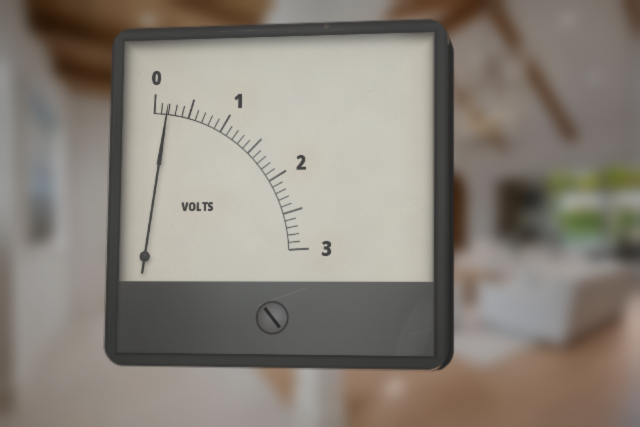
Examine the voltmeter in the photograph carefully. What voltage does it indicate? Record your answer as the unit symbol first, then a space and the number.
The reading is V 0.2
